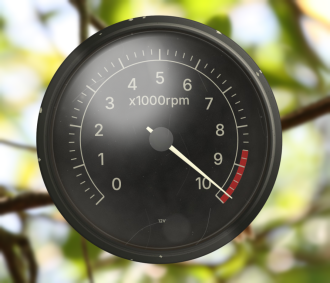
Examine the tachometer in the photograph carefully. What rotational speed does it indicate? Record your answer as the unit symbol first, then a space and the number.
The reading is rpm 9800
